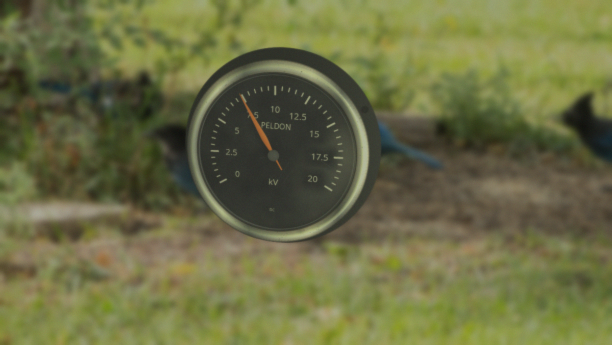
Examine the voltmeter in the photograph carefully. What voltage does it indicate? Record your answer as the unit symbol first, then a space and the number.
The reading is kV 7.5
